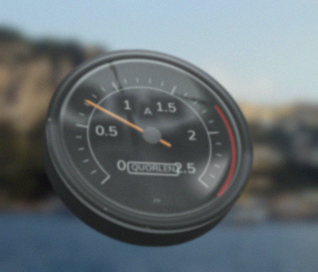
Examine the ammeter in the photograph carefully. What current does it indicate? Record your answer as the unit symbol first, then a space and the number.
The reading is A 0.7
